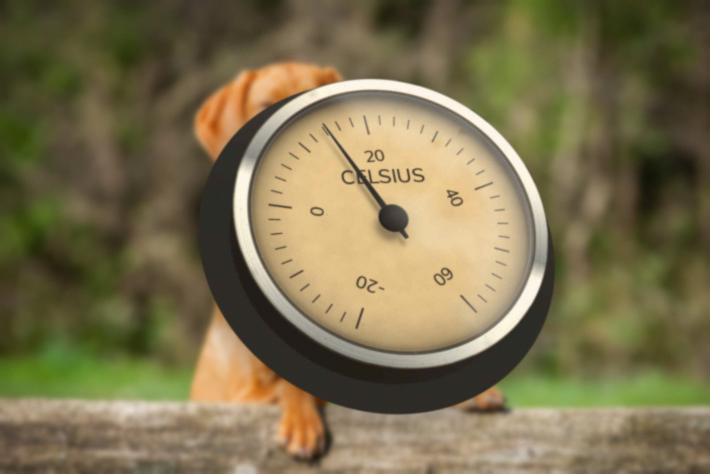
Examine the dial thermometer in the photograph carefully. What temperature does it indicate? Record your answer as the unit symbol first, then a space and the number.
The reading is °C 14
